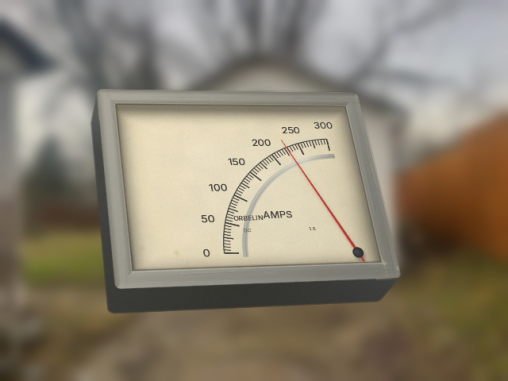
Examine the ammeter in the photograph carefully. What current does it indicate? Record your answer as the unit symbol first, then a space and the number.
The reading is A 225
